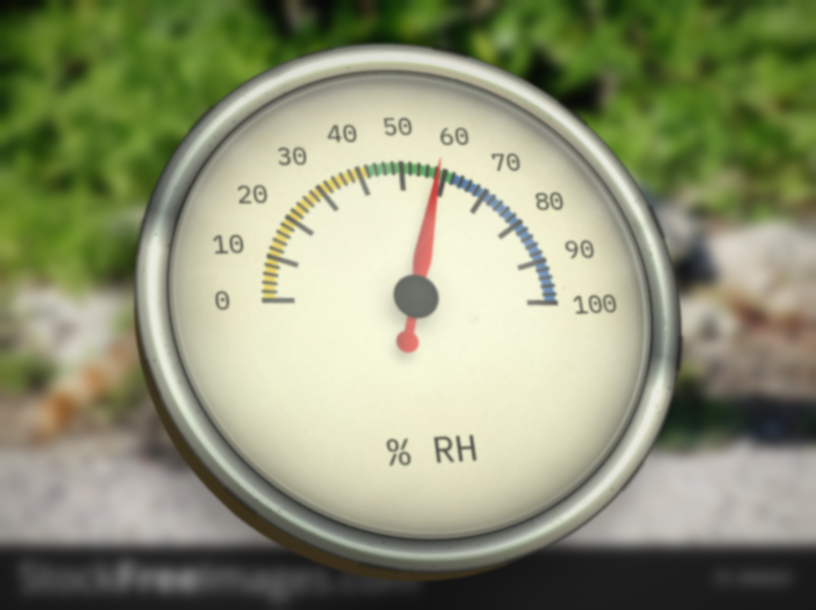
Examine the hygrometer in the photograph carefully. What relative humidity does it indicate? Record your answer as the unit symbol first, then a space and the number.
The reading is % 58
